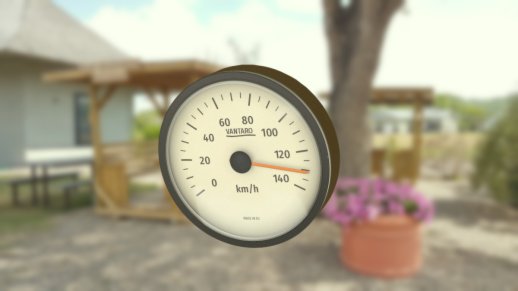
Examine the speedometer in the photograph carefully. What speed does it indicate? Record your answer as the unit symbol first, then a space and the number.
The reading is km/h 130
